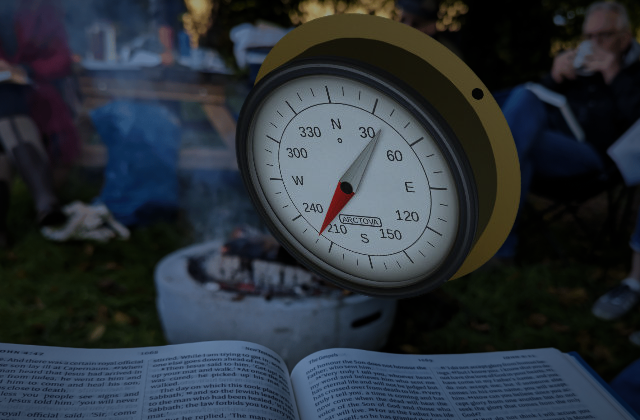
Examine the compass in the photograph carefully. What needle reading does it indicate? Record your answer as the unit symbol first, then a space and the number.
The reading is ° 220
